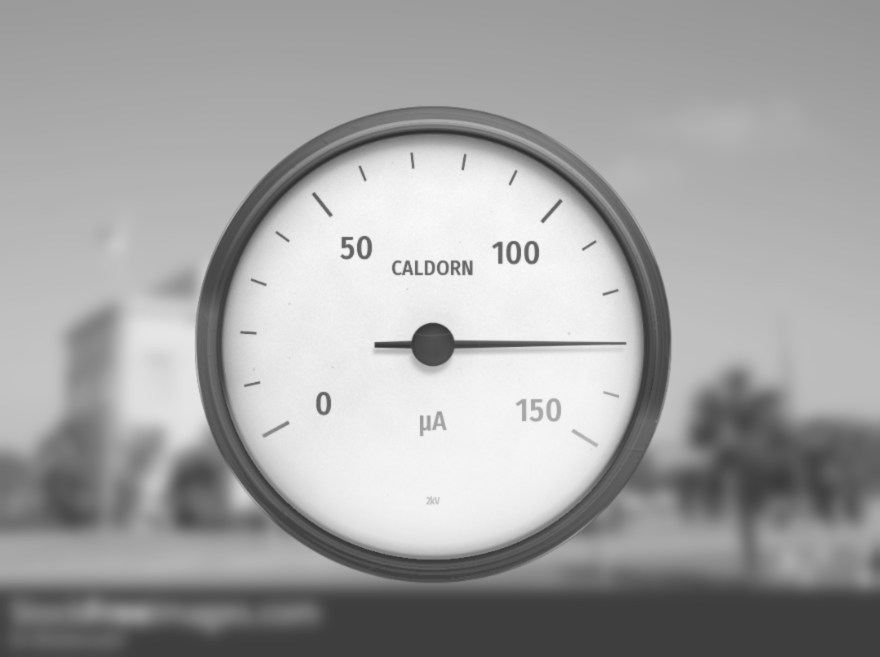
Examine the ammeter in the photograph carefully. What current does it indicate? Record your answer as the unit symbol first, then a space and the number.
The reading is µA 130
